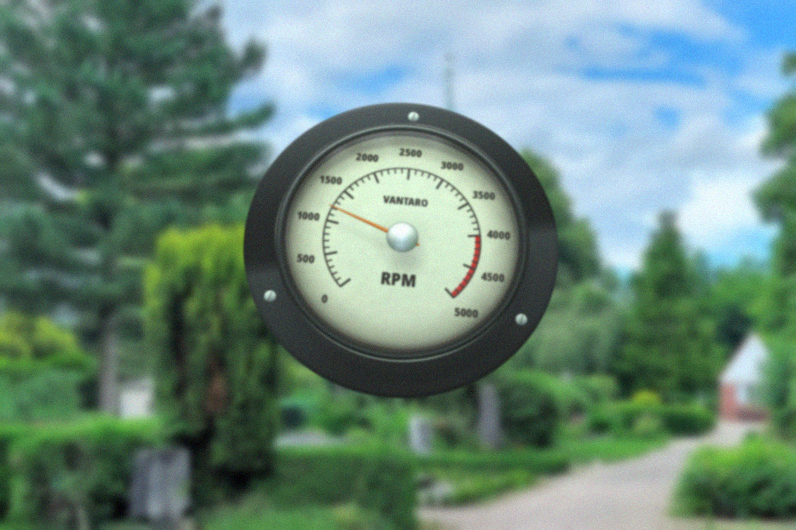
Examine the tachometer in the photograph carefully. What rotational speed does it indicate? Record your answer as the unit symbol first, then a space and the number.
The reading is rpm 1200
